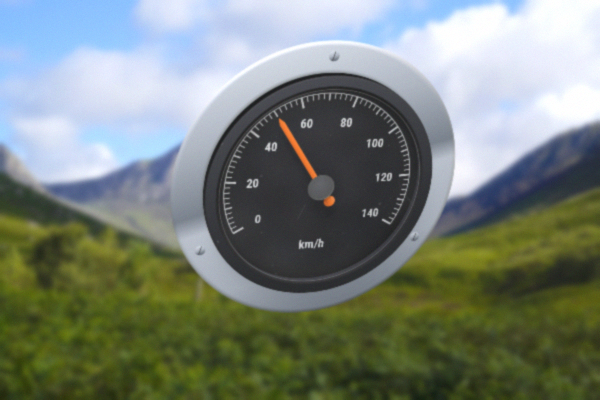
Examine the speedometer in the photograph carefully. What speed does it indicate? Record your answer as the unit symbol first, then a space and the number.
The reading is km/h 50
